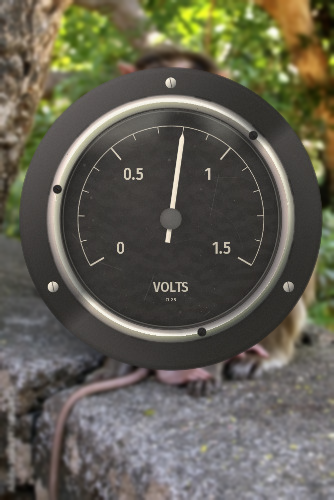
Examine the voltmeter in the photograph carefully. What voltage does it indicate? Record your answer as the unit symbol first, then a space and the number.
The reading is V 0.8
